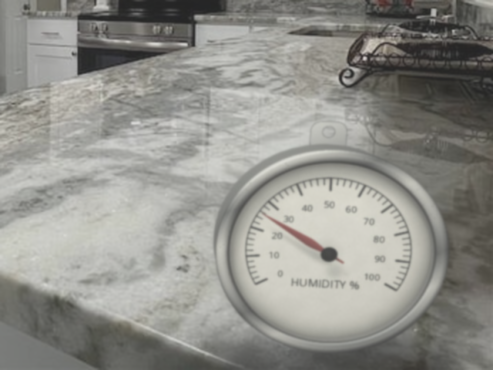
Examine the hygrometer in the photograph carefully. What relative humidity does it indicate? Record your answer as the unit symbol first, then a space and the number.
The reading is % 26
